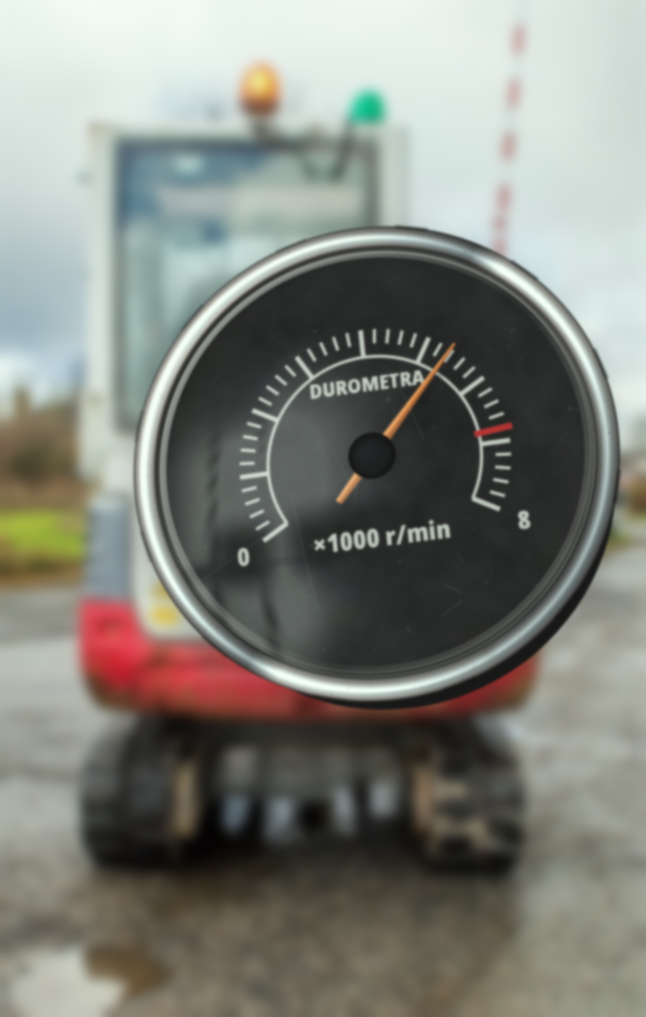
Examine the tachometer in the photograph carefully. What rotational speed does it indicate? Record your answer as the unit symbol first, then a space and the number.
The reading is rpm 5400
